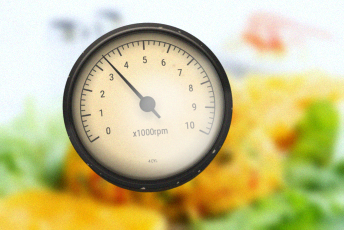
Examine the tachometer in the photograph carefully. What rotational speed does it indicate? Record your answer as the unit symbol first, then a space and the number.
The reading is rpm 3400
